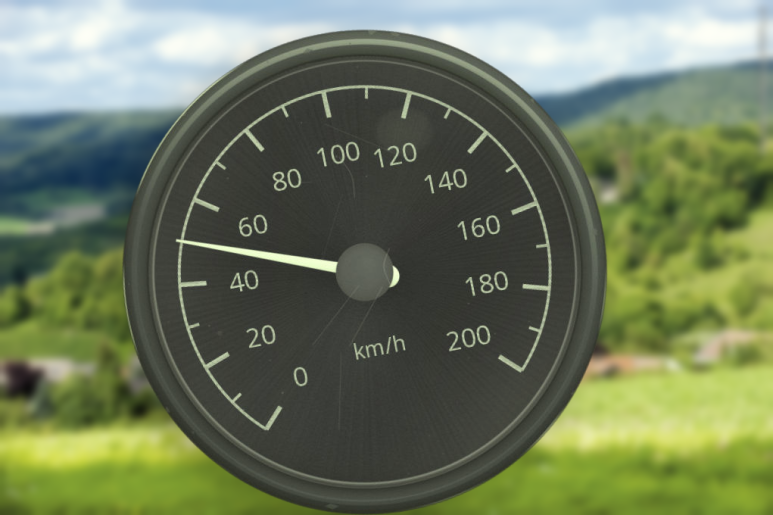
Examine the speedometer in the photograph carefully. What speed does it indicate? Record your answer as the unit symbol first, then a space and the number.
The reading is km/h 50
